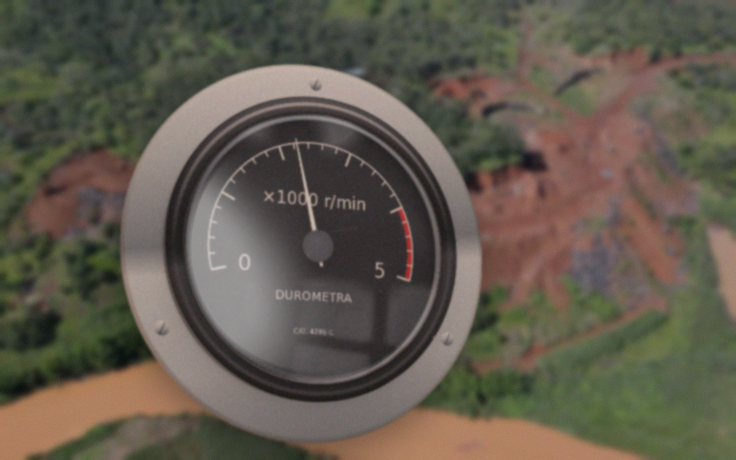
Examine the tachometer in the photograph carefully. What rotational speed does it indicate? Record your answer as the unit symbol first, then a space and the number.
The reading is rpm 2200
